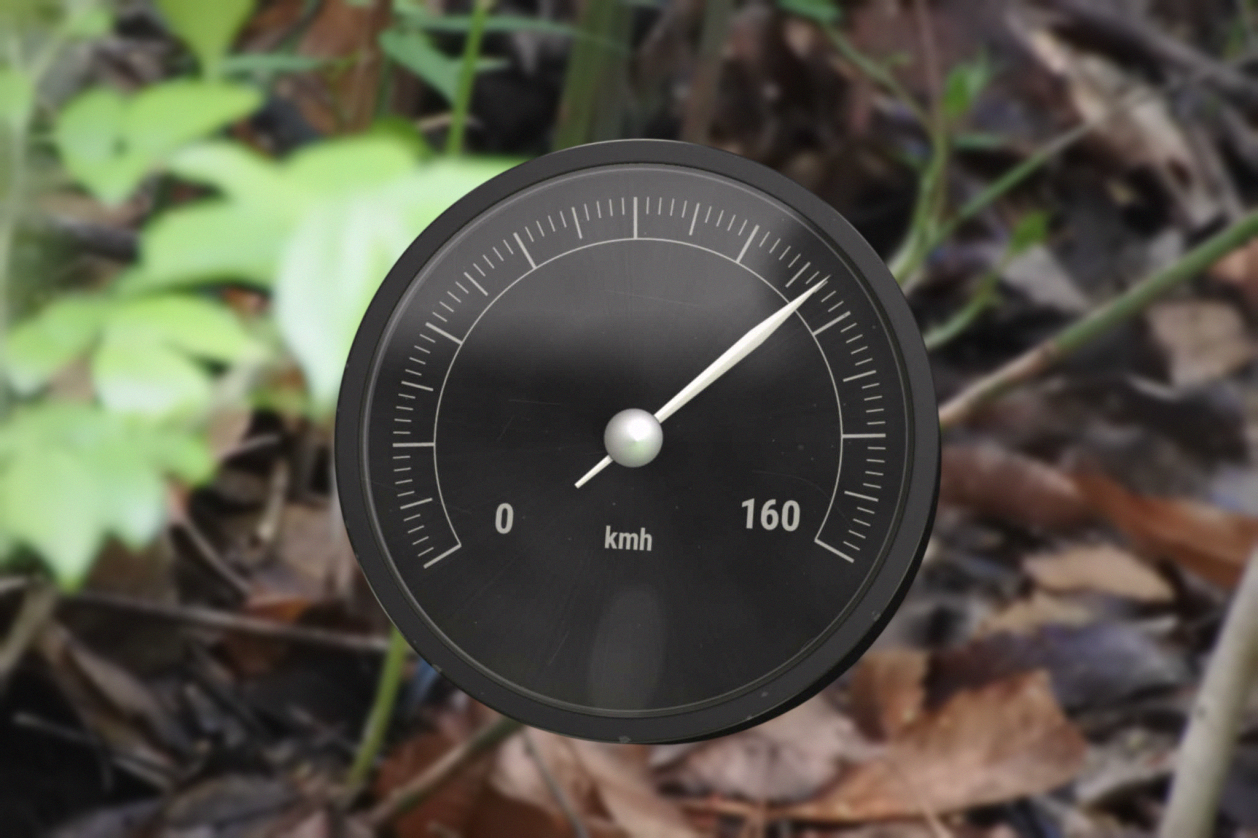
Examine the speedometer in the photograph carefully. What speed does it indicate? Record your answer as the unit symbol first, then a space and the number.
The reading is km/h 114
